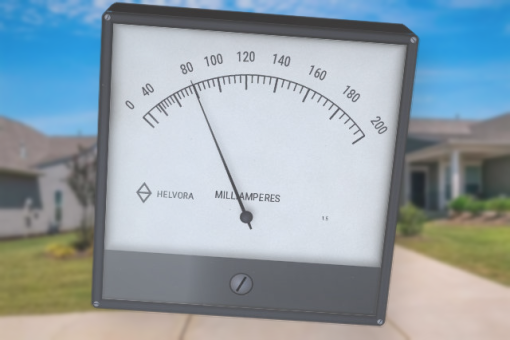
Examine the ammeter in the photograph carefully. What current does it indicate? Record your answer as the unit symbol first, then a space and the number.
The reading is mA 80
